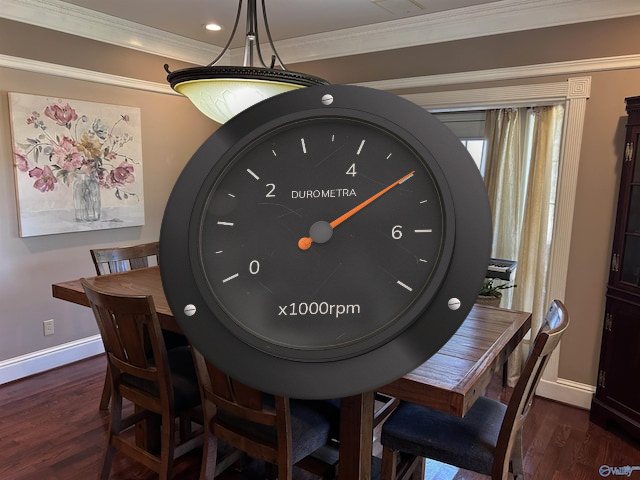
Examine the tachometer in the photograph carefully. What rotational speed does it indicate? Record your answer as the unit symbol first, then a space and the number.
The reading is rpm 5000
